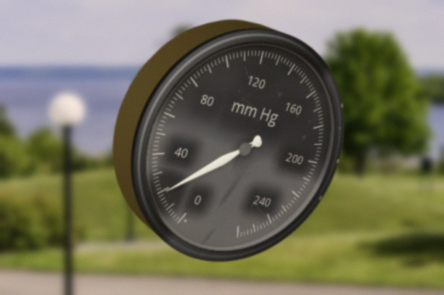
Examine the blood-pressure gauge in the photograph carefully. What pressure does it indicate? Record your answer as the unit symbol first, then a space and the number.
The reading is mmHg 20
